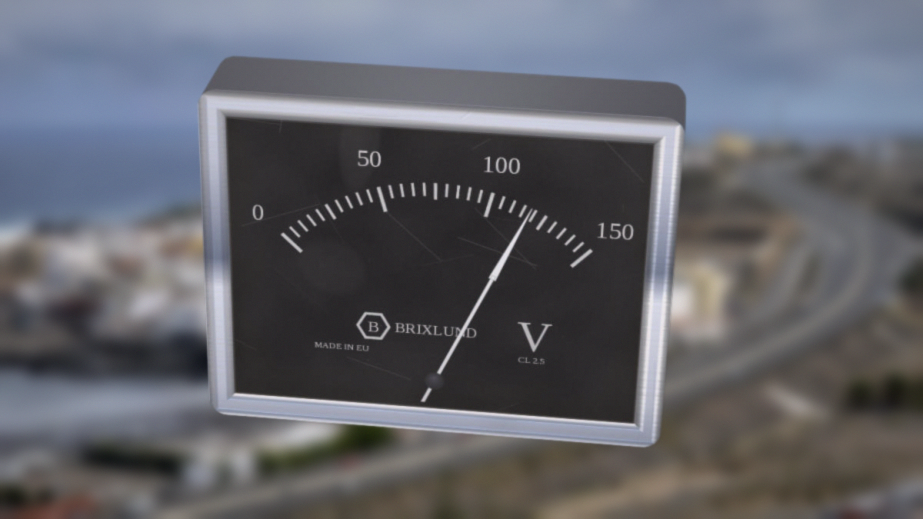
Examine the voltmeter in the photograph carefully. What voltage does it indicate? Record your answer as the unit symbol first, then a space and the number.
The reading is V 117.5
